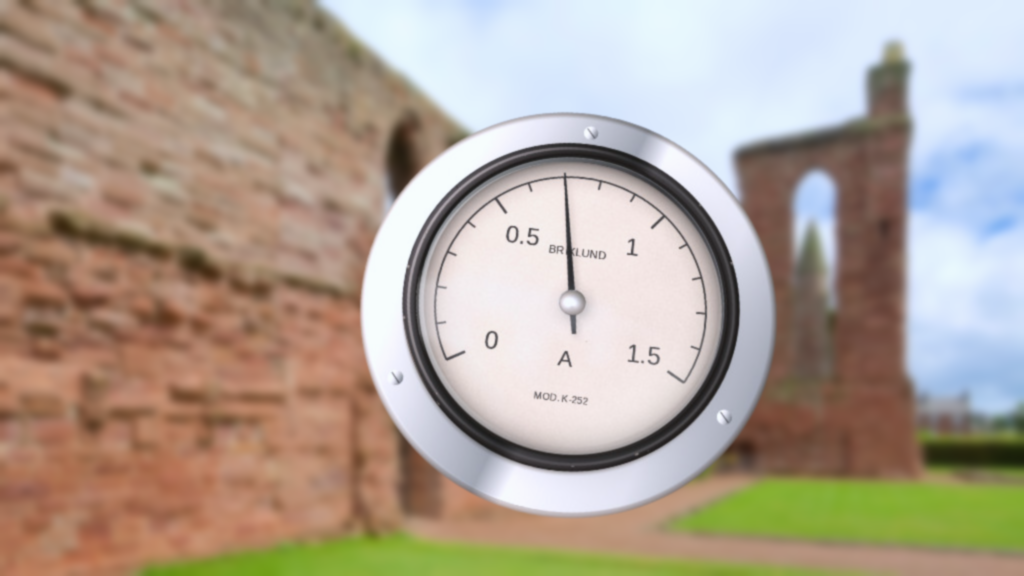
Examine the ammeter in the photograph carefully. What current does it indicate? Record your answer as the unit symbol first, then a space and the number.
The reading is A 0.7
